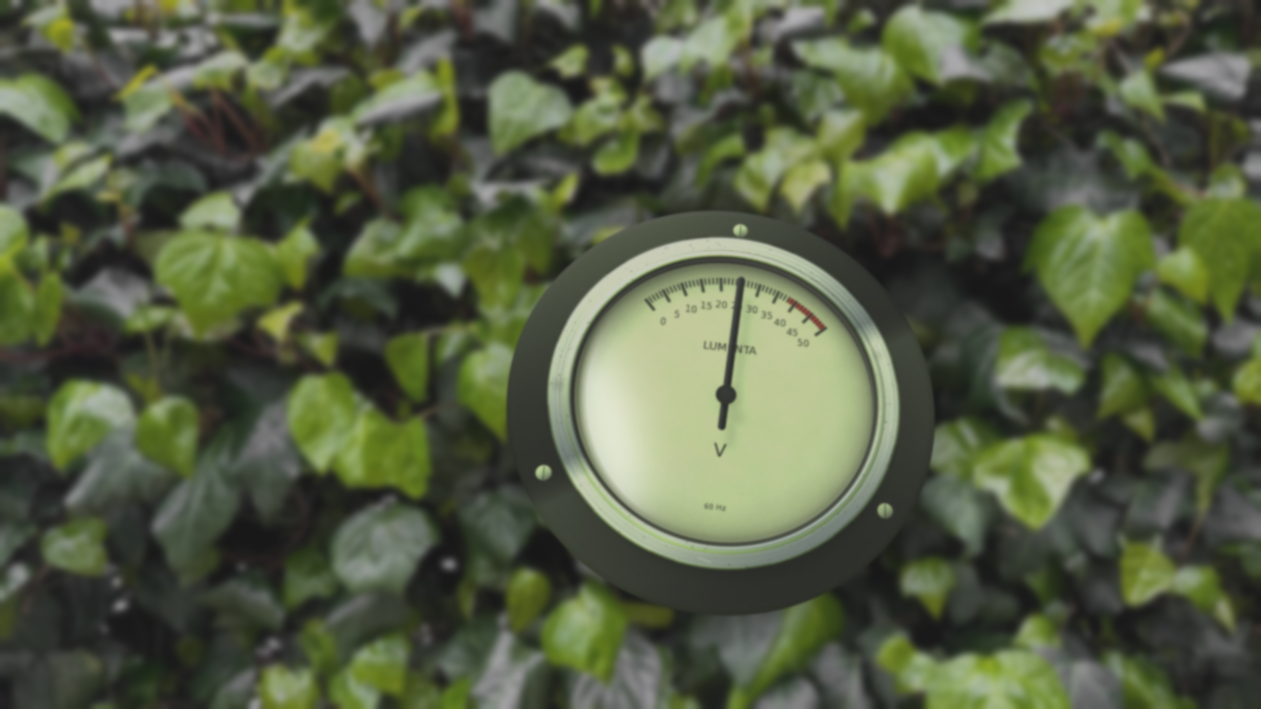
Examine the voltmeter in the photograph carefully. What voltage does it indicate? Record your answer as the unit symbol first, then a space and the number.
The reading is V 25
